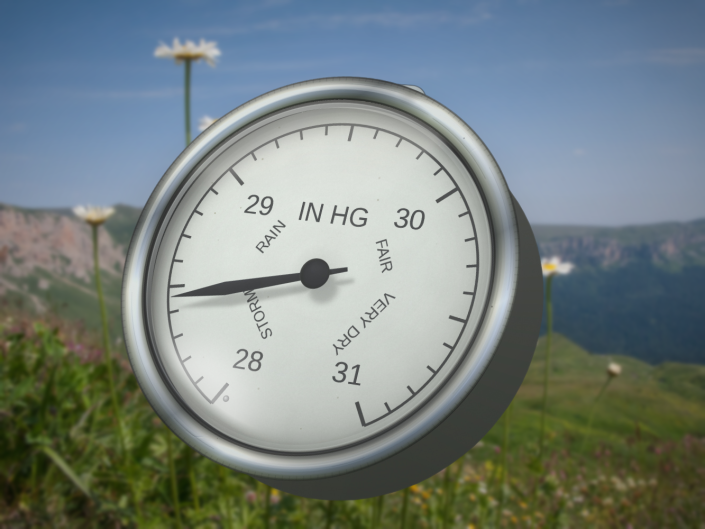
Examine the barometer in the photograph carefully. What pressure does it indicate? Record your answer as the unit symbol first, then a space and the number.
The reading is inHg 28.45
